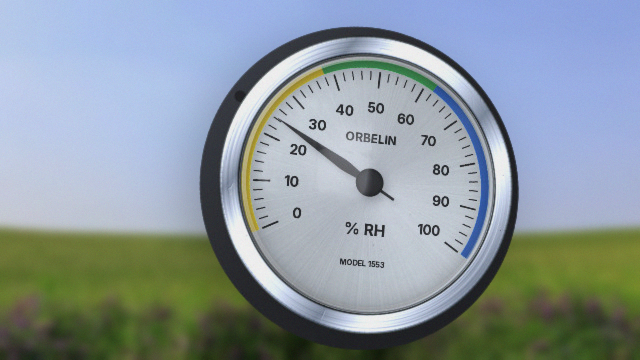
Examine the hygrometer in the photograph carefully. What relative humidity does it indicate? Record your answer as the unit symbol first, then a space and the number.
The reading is % 24
